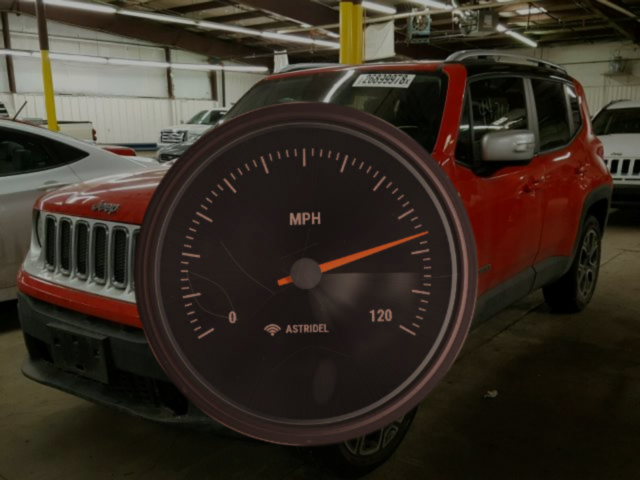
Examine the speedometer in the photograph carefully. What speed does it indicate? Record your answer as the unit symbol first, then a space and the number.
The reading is mph 96
